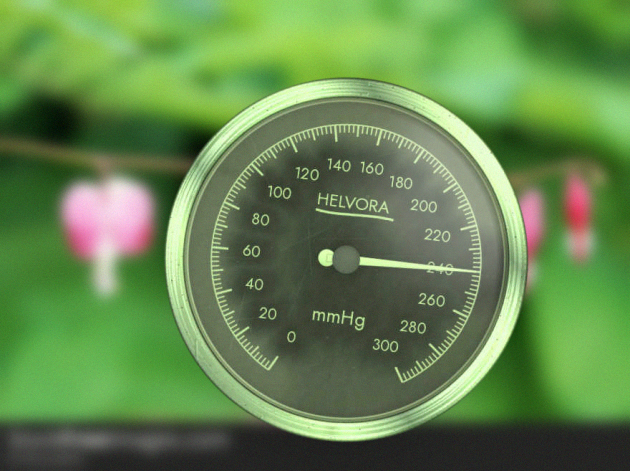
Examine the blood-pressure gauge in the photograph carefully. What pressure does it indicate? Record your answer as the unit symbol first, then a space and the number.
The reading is mmHg 240
